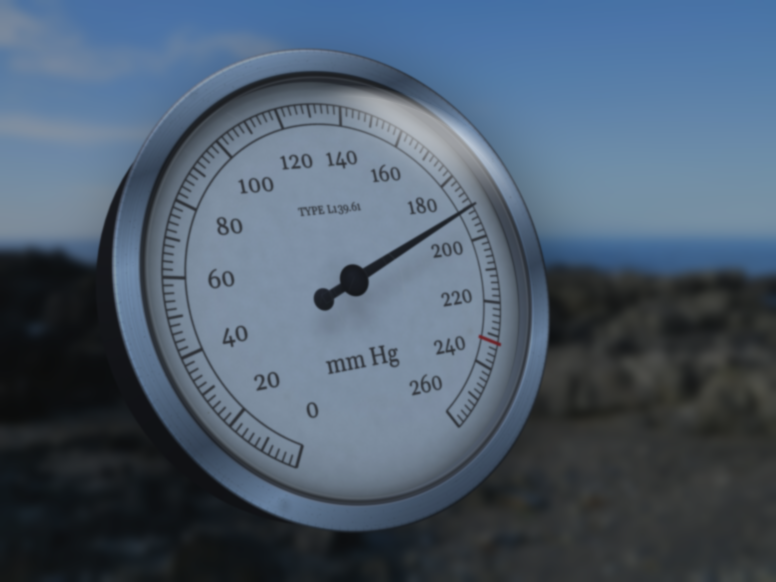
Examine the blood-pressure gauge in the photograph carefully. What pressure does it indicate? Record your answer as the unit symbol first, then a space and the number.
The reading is mmHg 190
